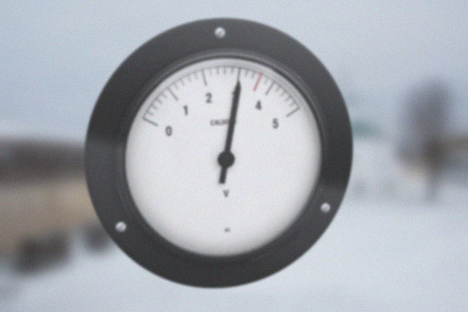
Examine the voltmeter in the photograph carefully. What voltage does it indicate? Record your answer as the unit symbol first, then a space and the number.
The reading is V 3
